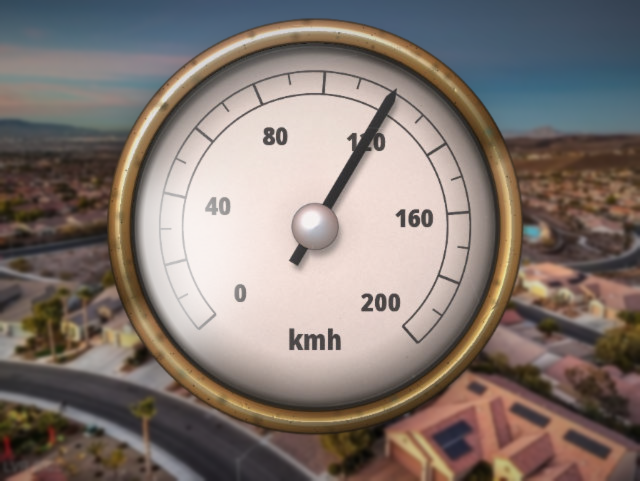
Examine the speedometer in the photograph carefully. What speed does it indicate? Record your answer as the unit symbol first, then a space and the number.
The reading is km/h 120
